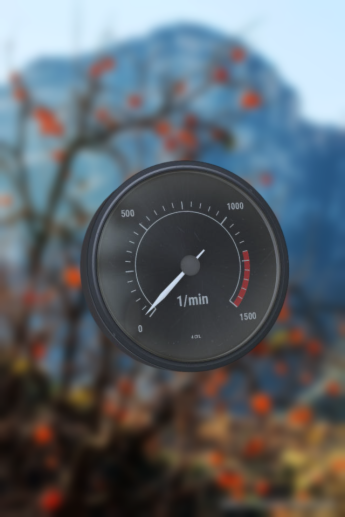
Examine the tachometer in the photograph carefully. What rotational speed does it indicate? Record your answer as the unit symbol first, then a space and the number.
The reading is rpm 25
